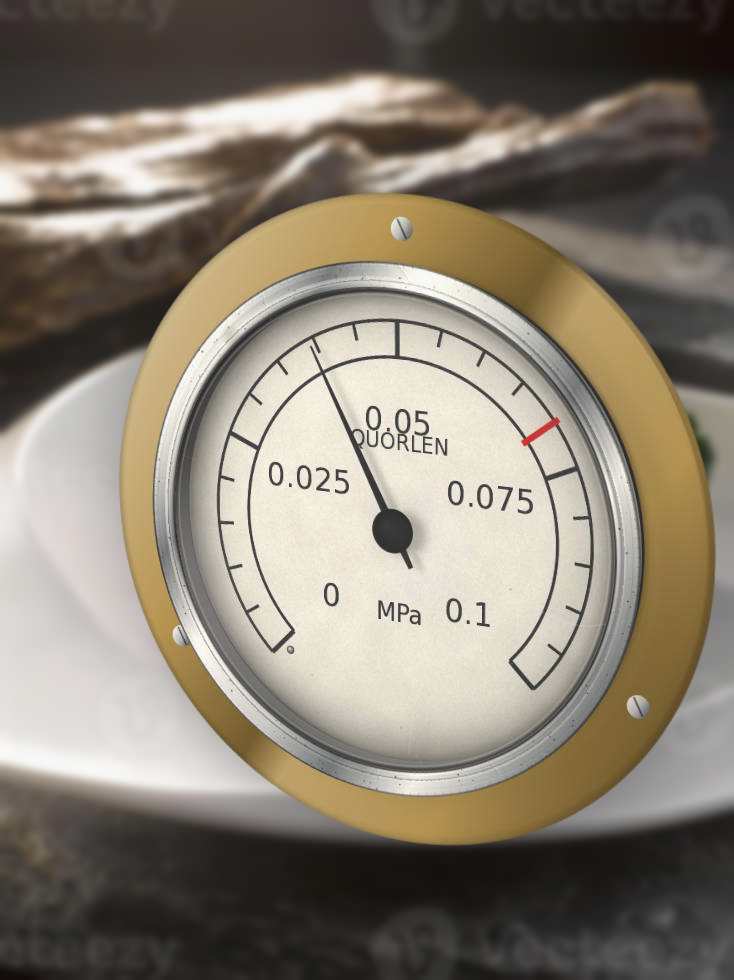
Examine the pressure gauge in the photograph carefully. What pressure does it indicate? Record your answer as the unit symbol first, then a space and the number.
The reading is MPa 0.04
